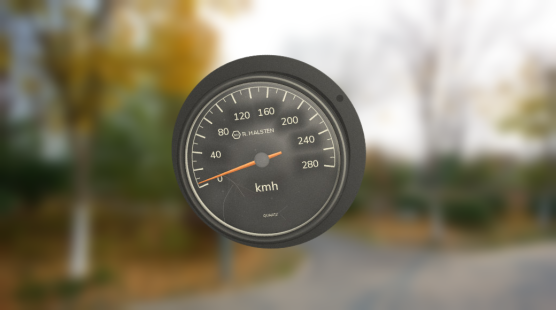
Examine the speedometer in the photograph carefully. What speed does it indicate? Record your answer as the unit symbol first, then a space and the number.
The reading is km/h 5
